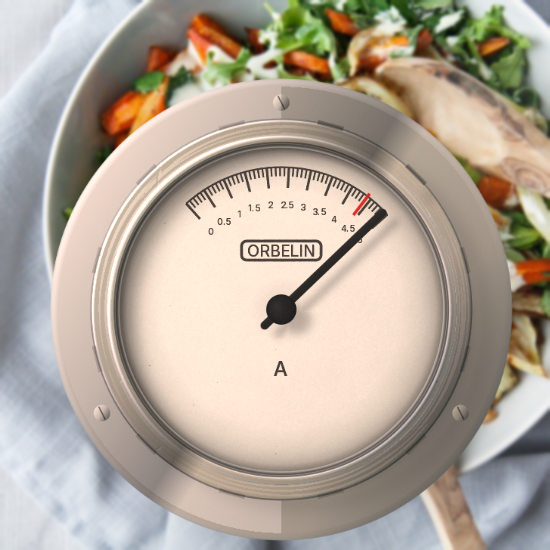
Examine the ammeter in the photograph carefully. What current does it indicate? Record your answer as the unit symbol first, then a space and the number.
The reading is A 4.9
